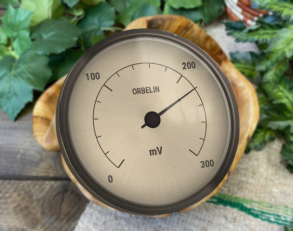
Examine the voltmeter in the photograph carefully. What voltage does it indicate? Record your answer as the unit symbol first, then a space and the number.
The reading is mV 220
